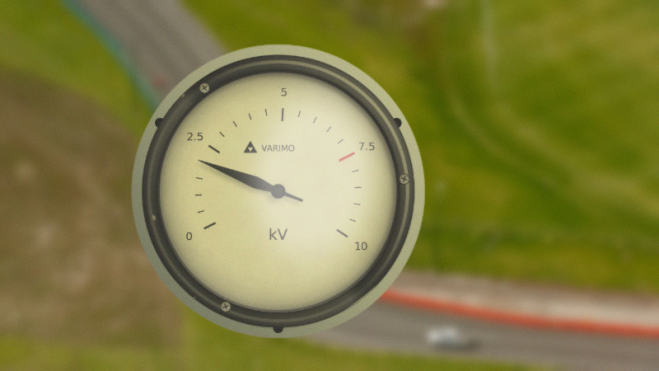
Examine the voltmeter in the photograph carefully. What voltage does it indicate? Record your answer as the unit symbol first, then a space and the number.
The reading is kV 2
